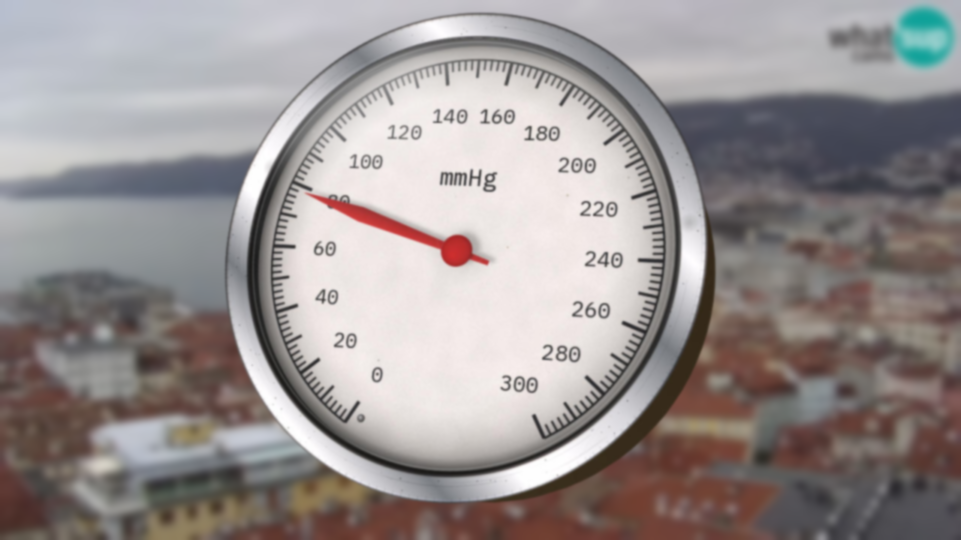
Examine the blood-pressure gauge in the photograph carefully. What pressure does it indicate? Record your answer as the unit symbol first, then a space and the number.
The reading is mmHg 78
